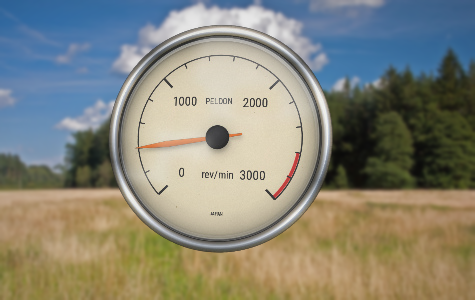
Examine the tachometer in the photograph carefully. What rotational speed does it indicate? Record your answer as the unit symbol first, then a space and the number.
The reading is rpm 400
